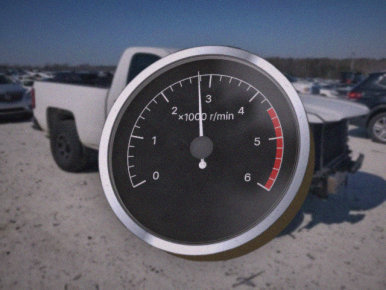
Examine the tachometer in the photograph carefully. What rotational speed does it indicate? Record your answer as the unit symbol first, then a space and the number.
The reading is rpm 2800
